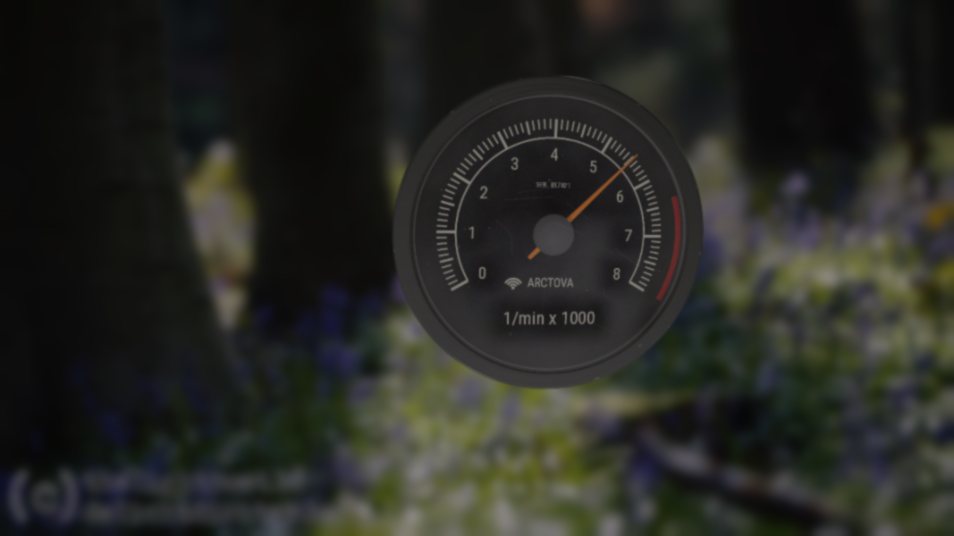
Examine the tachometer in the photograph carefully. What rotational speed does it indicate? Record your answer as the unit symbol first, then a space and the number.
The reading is rpm 5500
